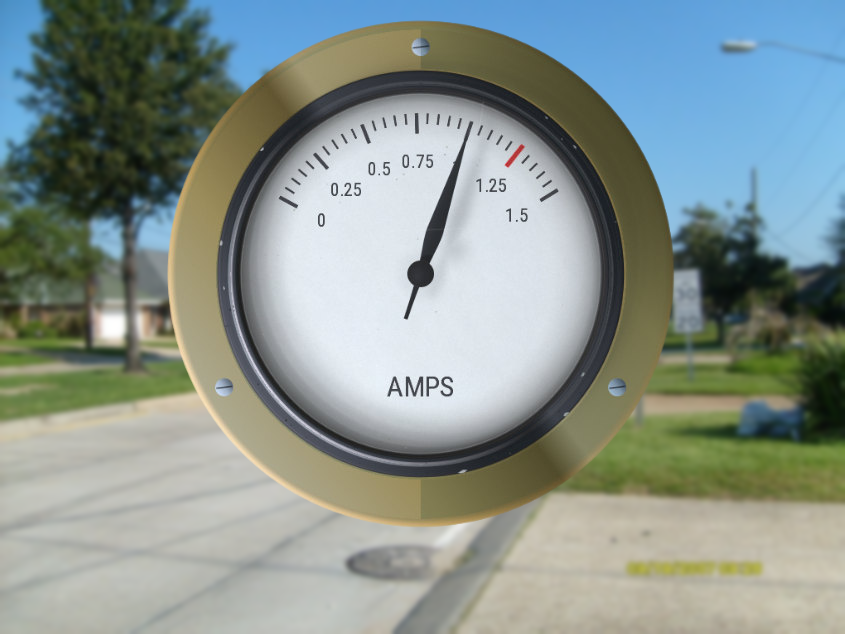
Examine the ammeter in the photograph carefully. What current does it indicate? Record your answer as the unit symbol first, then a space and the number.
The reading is A 1
